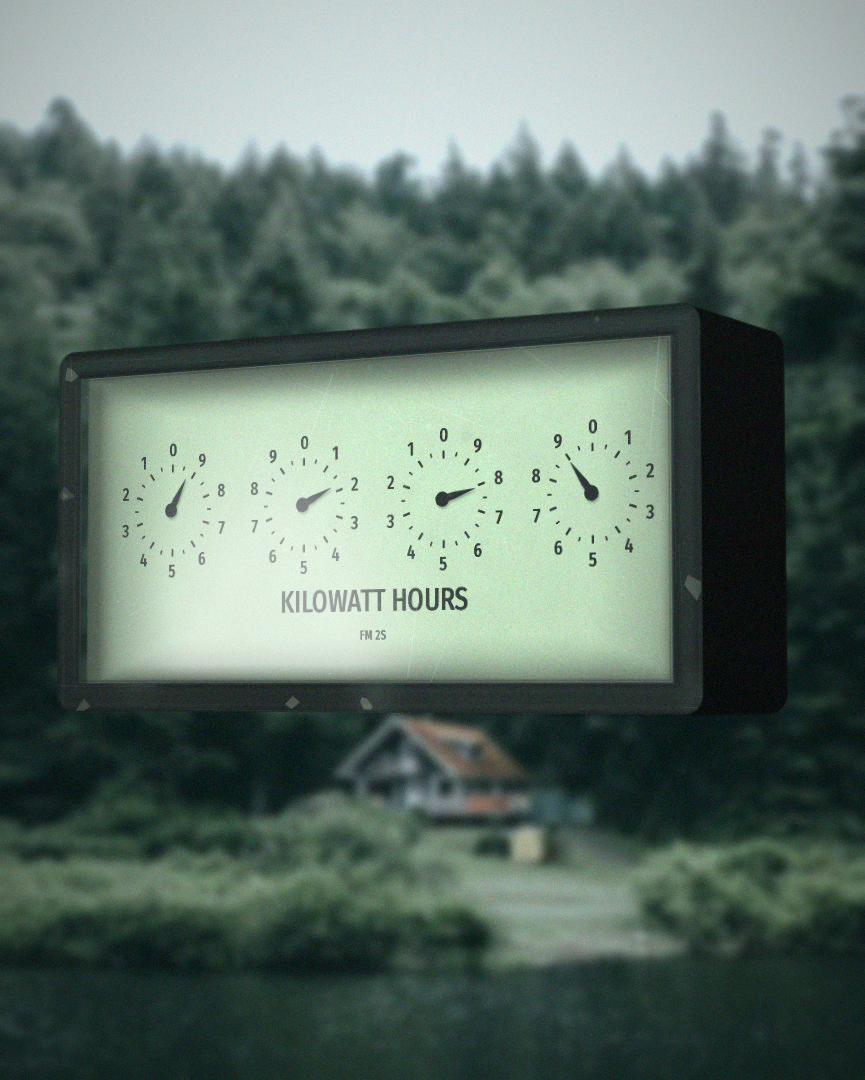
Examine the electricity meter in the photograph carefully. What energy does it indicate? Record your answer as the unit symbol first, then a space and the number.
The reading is kWh 9179
